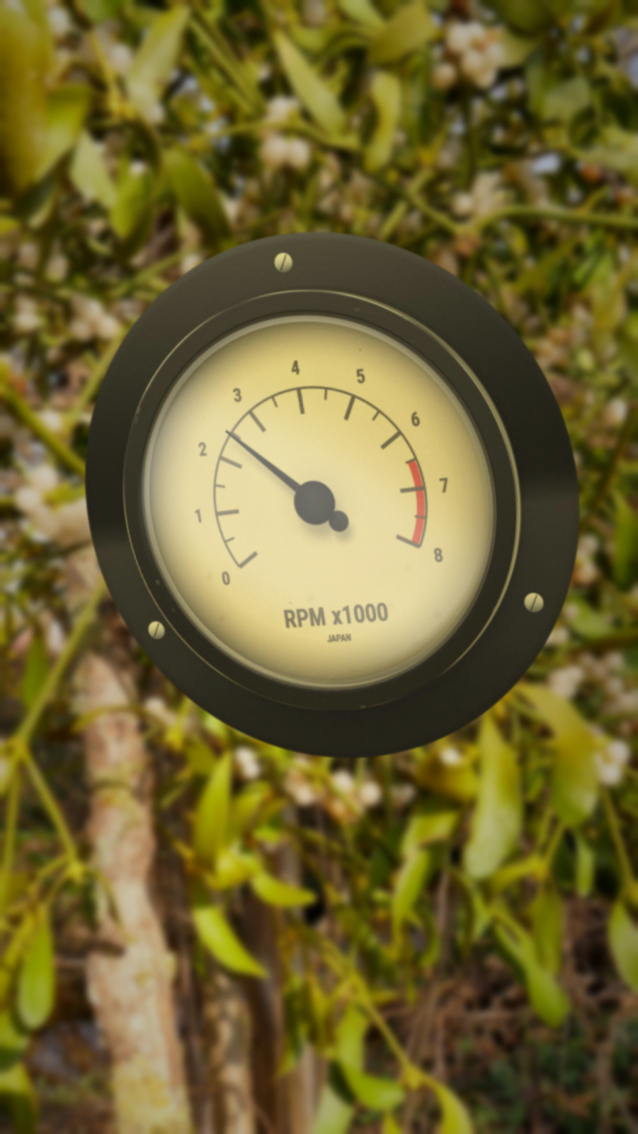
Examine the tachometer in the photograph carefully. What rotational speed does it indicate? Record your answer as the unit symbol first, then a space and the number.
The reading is rpm 2500
